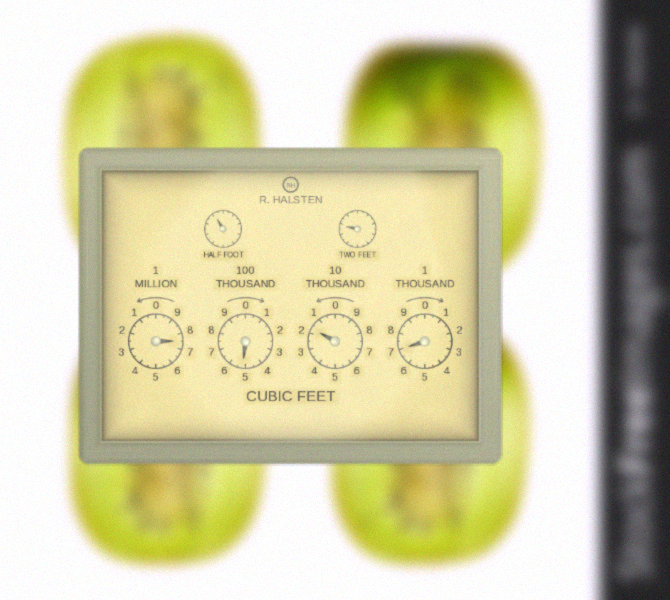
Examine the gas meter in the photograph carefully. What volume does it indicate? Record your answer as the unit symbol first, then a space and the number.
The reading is ft³ 751700
